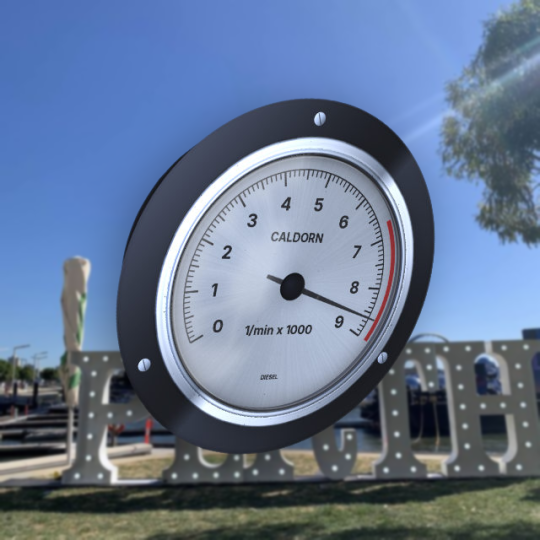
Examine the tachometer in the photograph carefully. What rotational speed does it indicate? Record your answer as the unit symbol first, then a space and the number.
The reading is rpm 8600
